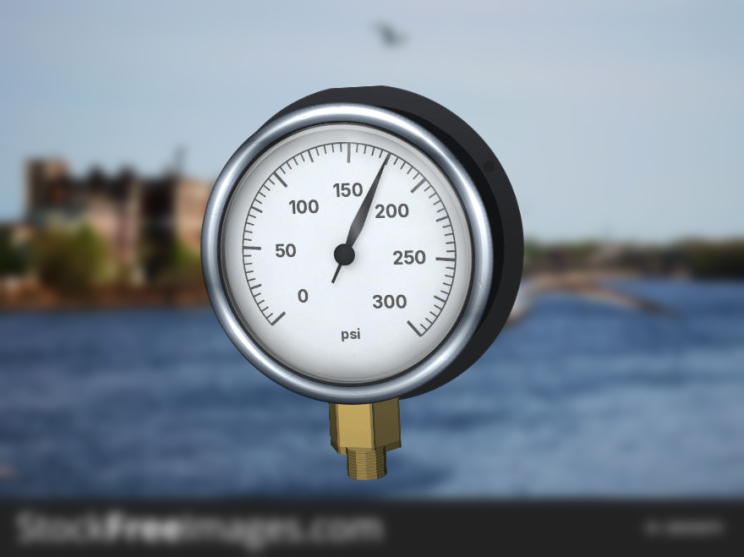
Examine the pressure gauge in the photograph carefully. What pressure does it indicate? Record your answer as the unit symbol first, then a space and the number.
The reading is psi 175
